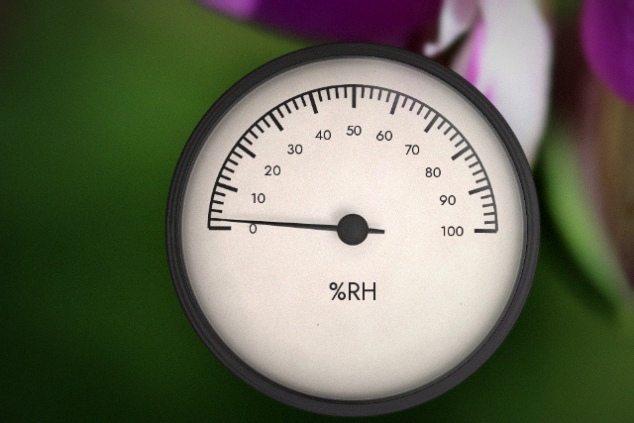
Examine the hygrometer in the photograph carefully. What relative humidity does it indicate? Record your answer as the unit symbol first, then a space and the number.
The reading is % 2
